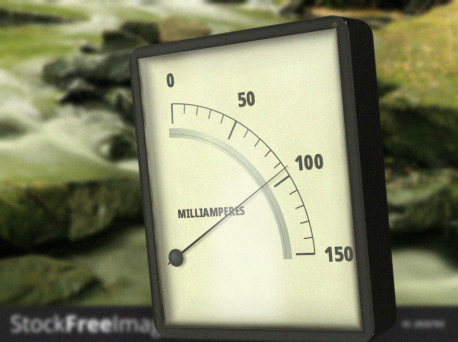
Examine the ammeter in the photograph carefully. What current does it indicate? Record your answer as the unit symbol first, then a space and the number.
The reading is mA 95
